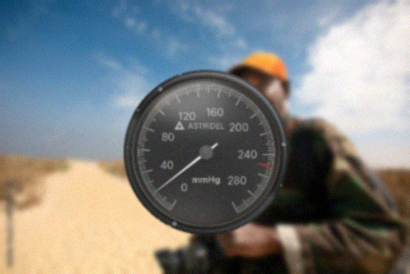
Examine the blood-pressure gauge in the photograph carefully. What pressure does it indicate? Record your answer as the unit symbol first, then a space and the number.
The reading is mmHg 20
